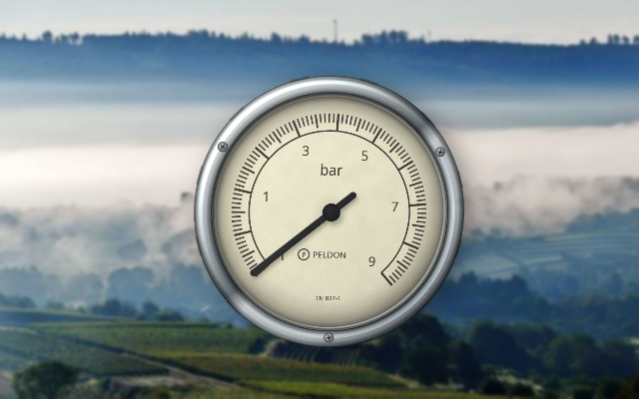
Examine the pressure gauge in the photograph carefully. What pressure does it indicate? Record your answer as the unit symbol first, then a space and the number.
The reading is bar -0.9
